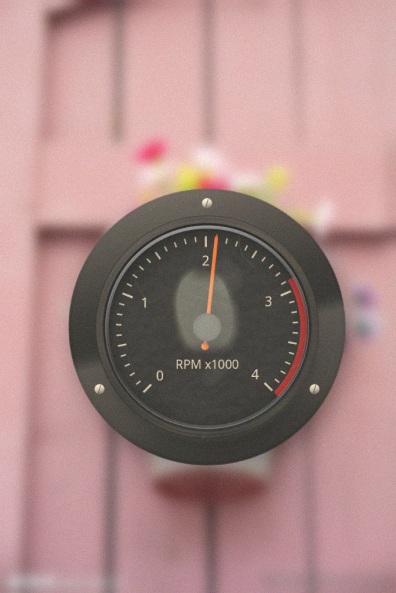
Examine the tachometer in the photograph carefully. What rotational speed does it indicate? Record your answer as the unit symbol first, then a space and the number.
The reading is rpm 2100
